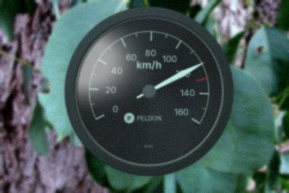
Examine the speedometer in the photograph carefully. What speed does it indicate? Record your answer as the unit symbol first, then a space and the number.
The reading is km/h 120
